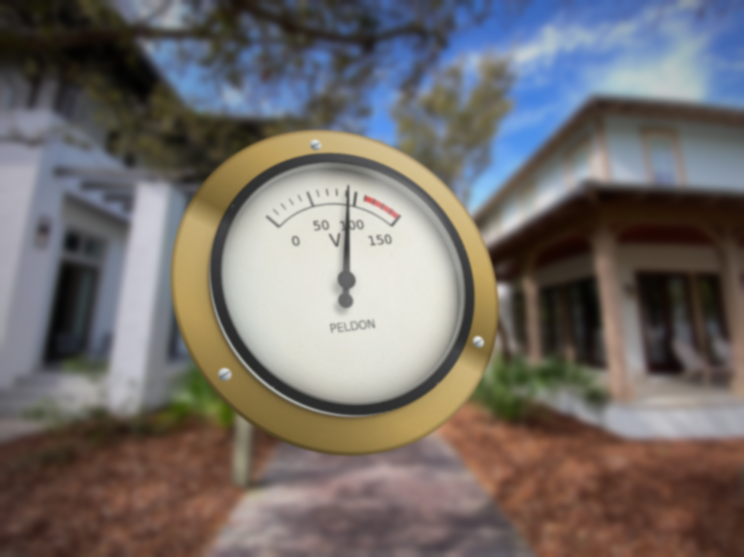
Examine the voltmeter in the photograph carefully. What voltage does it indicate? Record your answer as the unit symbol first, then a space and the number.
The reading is V 90
